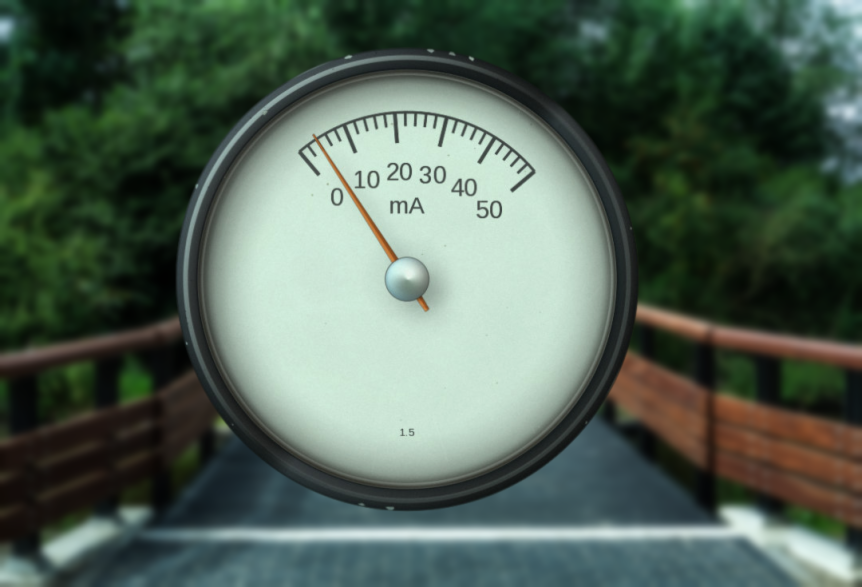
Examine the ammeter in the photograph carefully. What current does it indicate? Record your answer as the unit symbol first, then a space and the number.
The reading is mA 4
